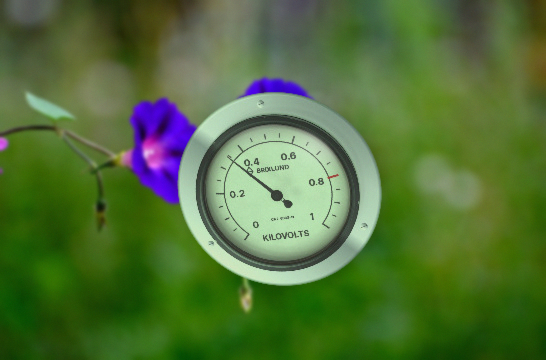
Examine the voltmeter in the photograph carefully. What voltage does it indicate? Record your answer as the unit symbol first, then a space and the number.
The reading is kV 0.35
